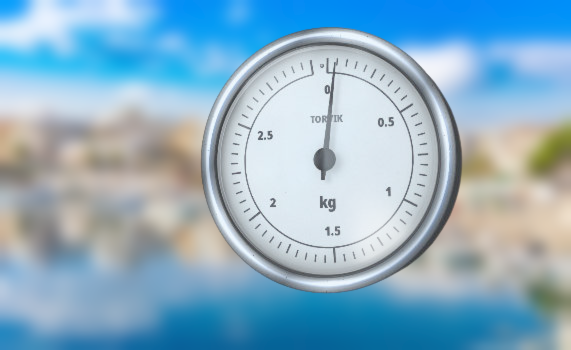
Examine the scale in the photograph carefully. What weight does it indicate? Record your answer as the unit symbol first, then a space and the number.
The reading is kg 0.05
